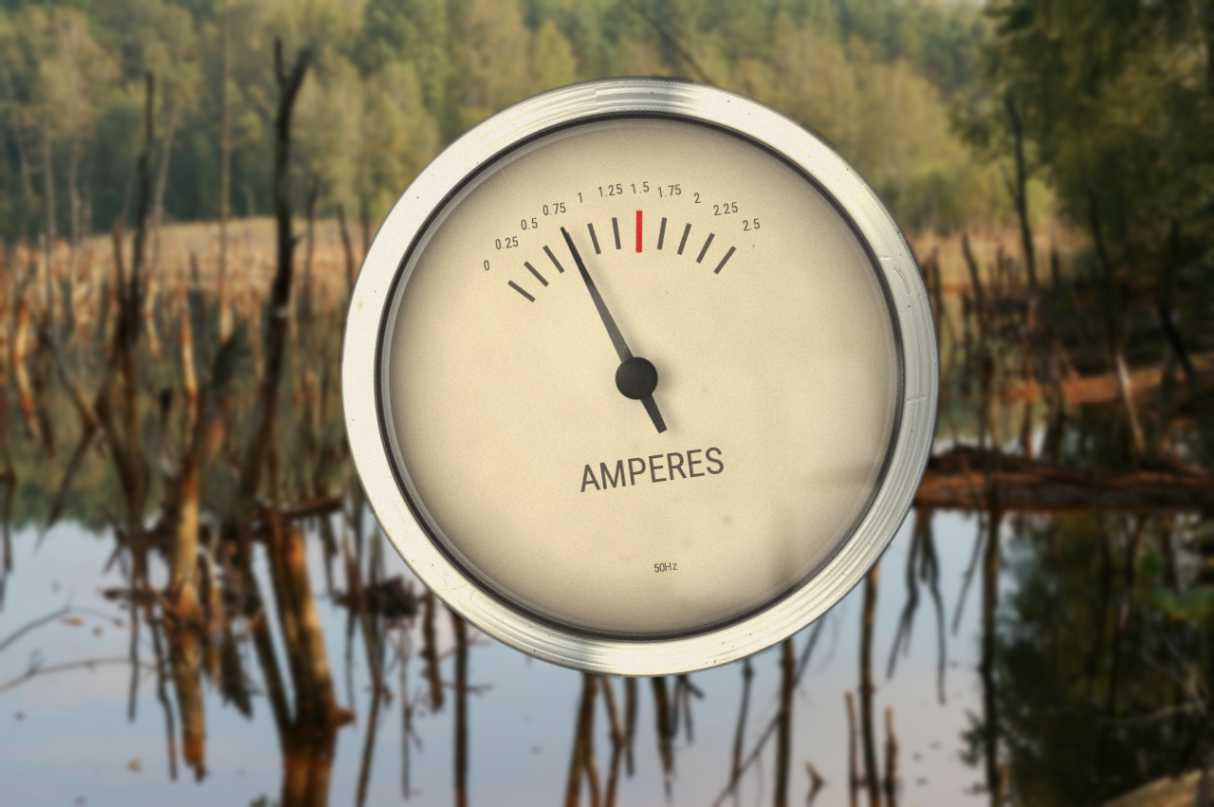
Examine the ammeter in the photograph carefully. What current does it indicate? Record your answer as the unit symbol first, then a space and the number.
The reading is A 0.75
